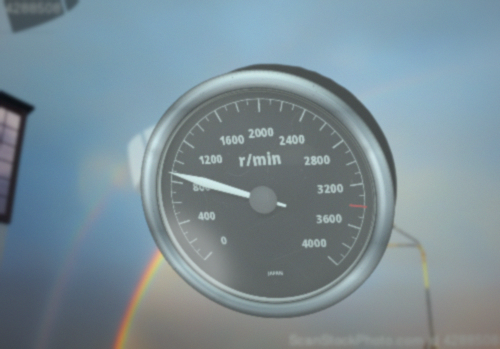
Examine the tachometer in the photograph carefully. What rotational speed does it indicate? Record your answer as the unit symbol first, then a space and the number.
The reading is rpm 900
